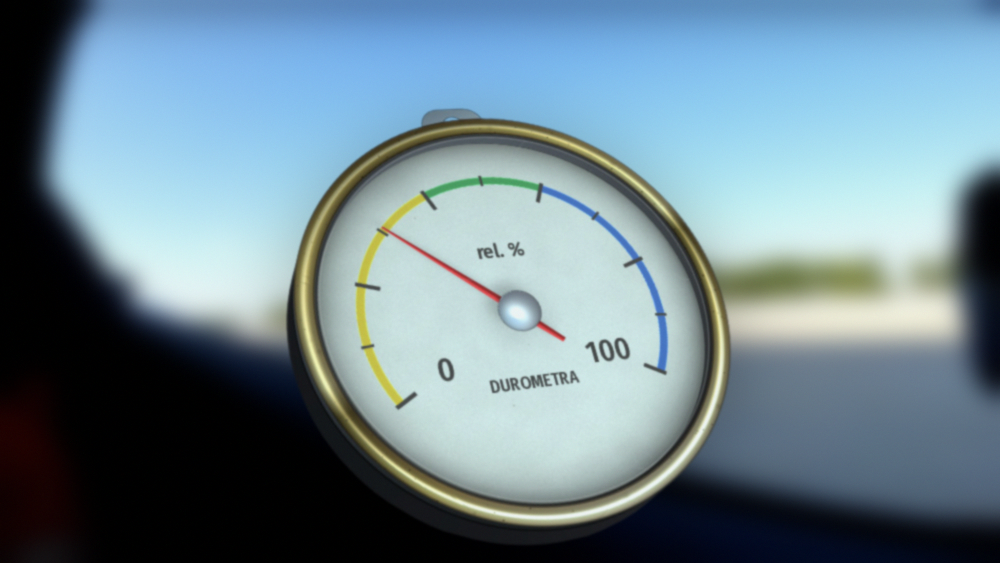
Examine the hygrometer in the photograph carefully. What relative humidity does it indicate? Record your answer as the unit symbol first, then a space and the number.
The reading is % 30
